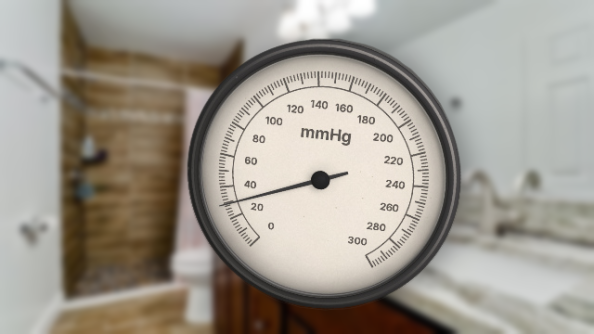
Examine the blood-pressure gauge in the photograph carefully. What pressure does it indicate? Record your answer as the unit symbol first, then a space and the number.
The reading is mmHg 30
